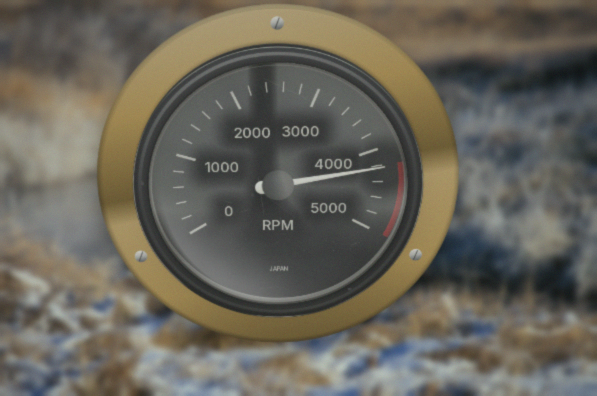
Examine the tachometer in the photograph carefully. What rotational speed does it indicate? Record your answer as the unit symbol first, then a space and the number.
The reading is rpm 4200
